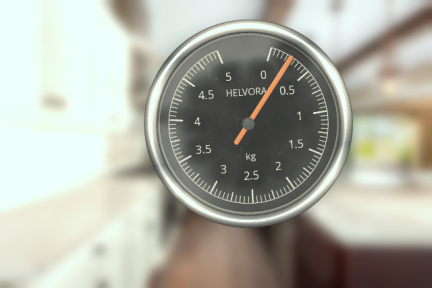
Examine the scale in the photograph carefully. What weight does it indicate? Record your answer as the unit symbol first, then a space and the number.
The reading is kg 0.25
